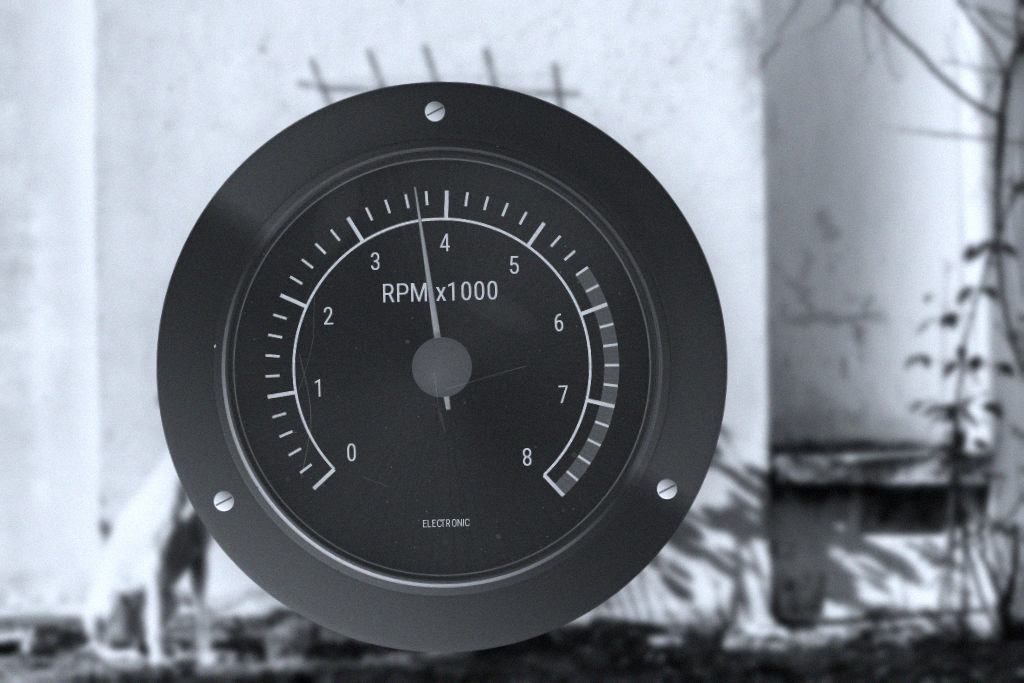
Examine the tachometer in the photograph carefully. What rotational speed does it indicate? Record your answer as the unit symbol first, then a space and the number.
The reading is rpm 3700
